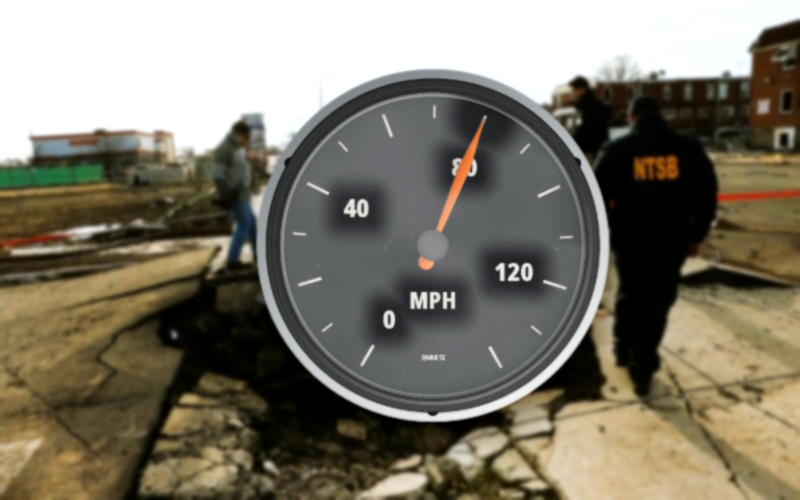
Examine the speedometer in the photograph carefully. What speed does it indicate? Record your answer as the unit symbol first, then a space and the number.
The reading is mph 80
